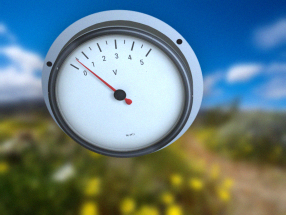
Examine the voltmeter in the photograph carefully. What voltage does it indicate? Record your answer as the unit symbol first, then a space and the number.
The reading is V 0.5
